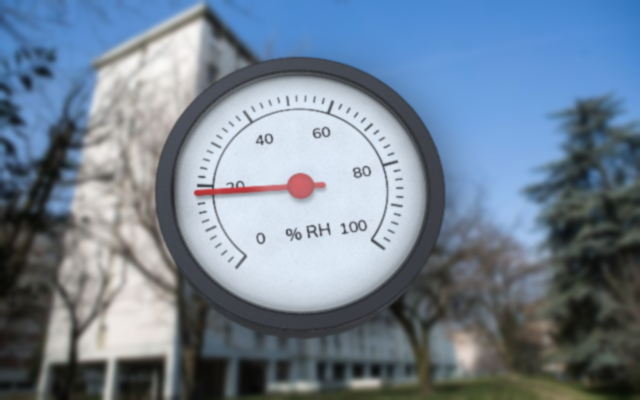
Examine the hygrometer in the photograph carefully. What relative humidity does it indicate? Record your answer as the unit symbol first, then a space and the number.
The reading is % 18
